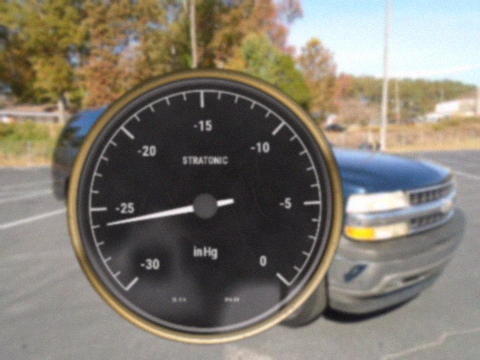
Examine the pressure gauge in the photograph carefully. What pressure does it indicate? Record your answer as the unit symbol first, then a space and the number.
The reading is inHg -26
